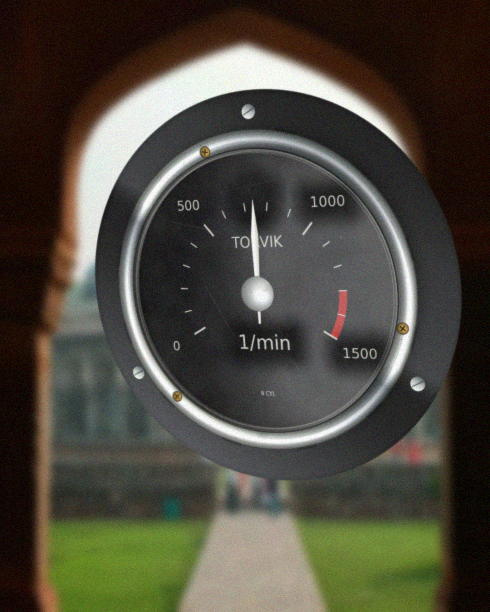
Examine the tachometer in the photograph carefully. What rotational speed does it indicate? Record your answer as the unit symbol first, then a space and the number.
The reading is rpm 750
